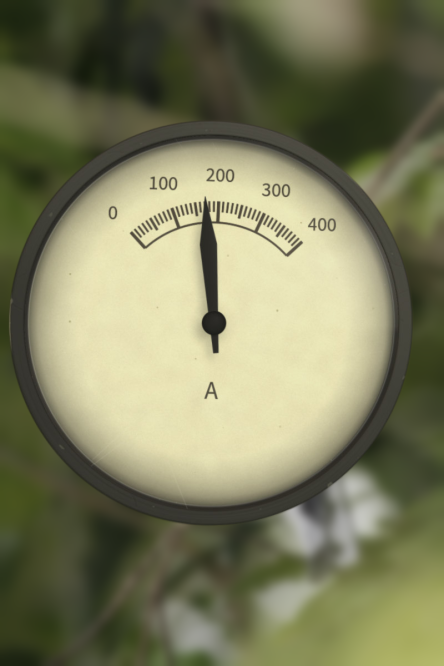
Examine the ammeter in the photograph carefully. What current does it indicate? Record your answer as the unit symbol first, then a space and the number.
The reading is A 170
